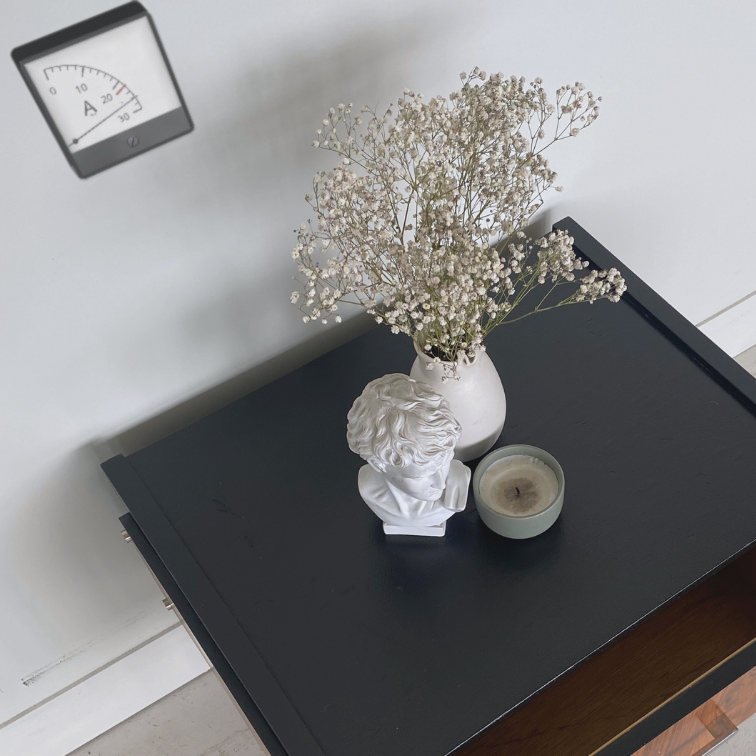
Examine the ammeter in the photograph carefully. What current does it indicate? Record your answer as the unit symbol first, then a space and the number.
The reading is A 26
